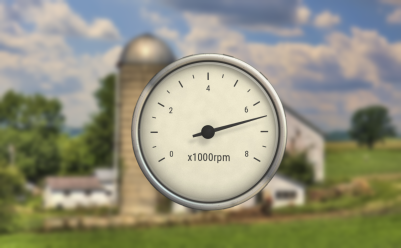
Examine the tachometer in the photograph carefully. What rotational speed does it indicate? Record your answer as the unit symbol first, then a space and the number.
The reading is rpm 6500
